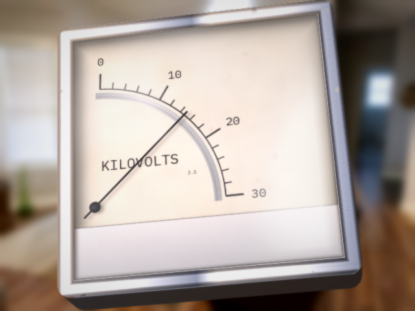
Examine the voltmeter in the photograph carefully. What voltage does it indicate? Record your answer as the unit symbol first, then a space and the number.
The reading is kV 15
